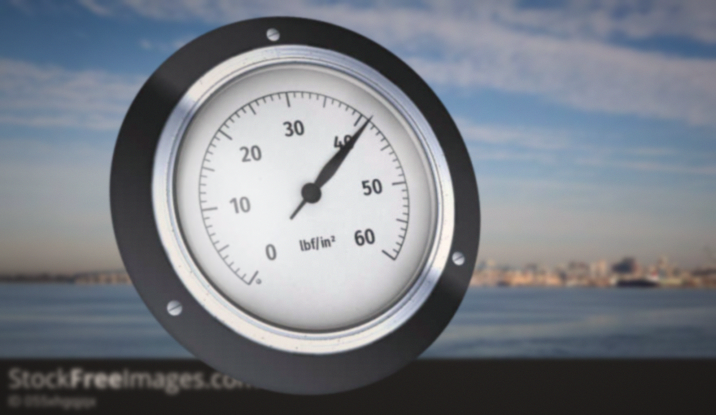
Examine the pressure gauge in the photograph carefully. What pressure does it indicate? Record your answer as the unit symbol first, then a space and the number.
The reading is psi 41
